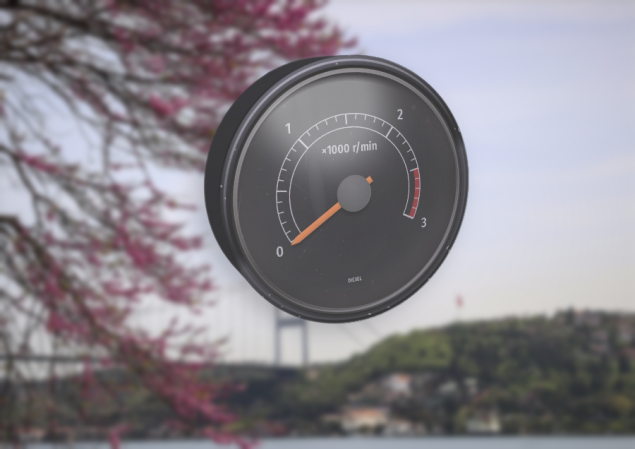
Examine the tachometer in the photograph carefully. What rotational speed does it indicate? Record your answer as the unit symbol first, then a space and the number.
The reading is rpm 0
